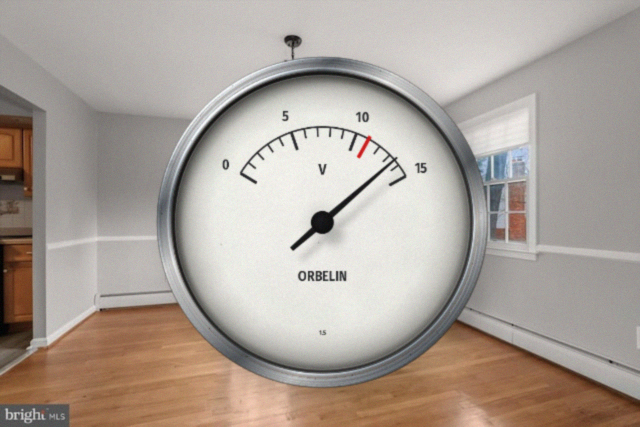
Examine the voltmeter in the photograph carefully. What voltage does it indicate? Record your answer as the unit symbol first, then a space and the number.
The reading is V 13.5
